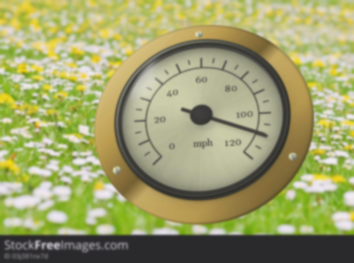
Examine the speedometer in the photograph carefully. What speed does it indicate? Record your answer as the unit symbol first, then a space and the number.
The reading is mph 110
